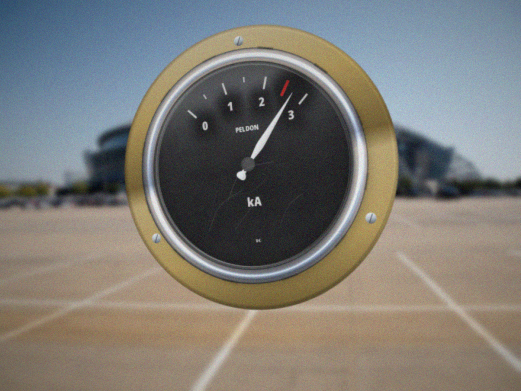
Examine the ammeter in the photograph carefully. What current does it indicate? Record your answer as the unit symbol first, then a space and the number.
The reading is kA 2.75
